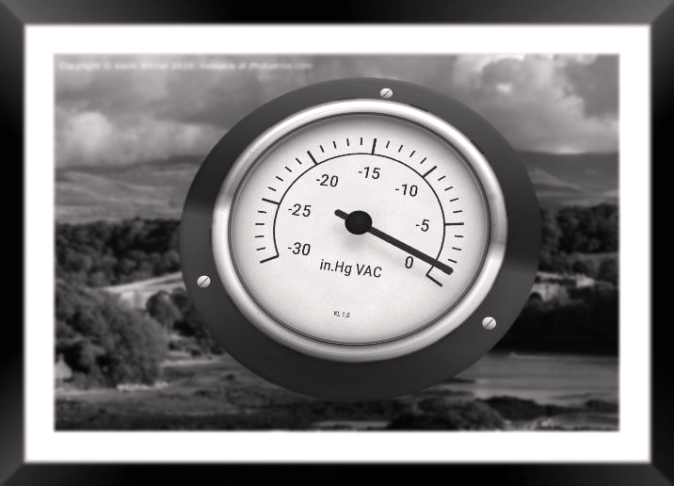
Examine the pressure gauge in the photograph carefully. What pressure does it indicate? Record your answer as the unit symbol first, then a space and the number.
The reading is inHg -1
